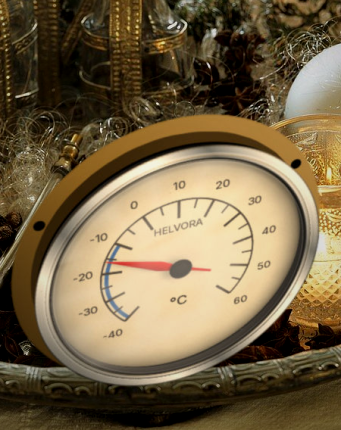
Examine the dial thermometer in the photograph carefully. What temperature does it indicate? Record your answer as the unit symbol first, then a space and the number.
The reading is °C -15
